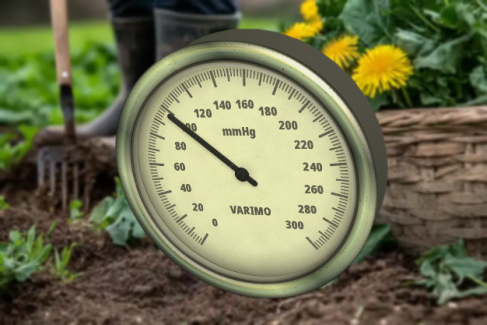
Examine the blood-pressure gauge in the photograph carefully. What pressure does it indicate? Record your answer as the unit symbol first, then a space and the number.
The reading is mmHg 100
